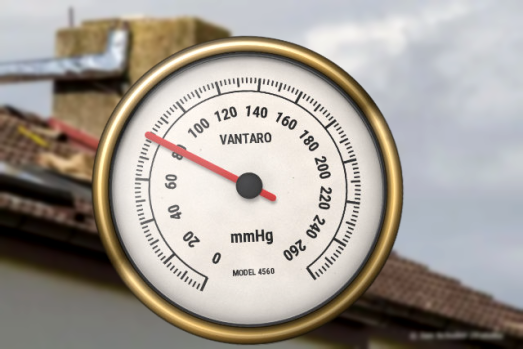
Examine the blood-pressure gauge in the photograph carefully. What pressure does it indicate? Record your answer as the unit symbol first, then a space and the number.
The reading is mmHg 80
